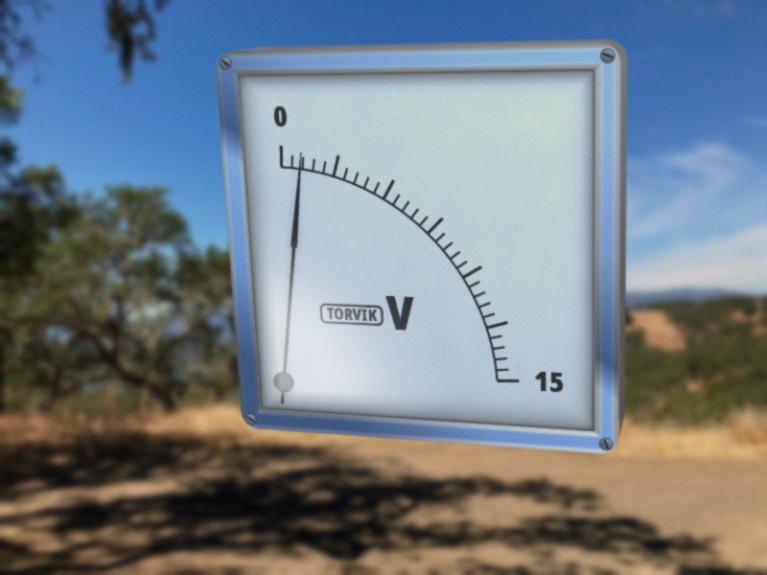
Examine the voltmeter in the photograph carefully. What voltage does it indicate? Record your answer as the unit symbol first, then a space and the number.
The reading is V 1
